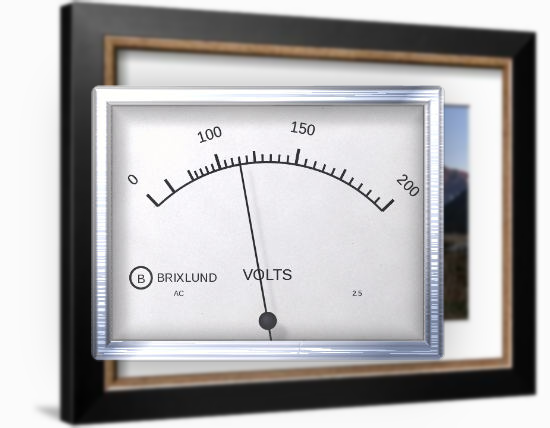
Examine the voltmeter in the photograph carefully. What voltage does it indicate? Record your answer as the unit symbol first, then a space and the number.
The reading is V 115
